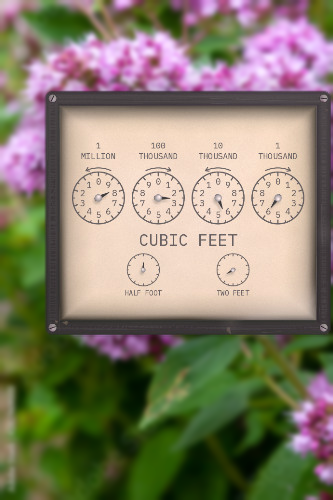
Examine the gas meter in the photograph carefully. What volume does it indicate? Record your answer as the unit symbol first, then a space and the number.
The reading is ft³ 825600
